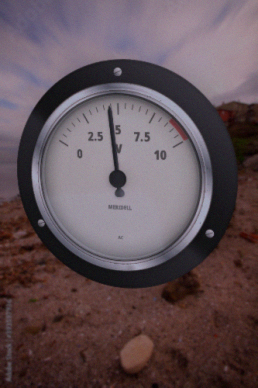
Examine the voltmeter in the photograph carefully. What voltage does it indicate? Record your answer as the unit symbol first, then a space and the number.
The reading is V 4.5
